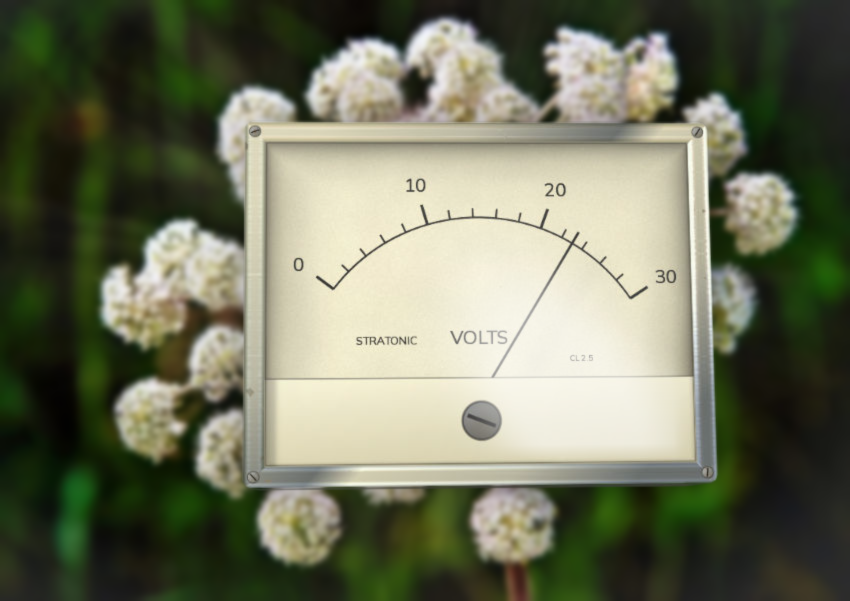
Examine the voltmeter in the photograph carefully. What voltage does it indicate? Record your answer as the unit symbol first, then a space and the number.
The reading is V 23
